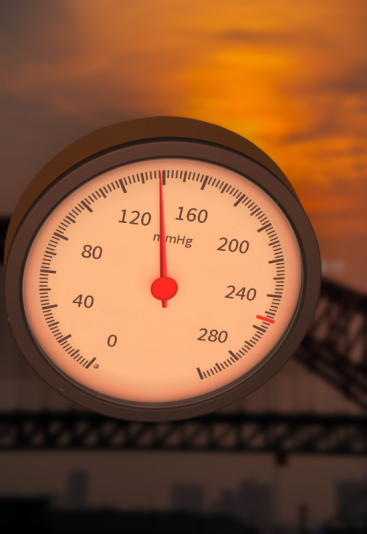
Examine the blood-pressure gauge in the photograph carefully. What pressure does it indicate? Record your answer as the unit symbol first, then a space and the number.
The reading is mmHg 138
